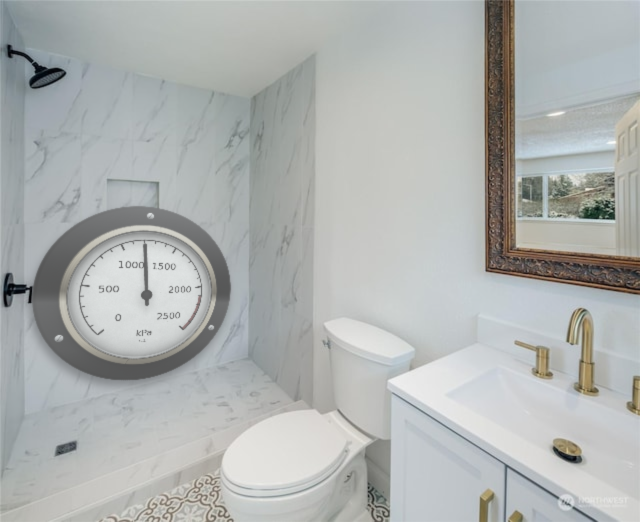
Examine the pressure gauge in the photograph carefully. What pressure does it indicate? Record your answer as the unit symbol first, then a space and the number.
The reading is kPa 1200
